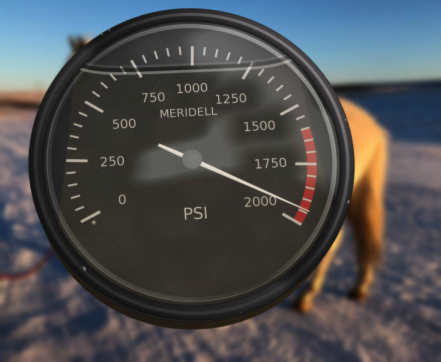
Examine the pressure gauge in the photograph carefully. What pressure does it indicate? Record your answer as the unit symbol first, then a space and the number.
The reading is psi 1950
